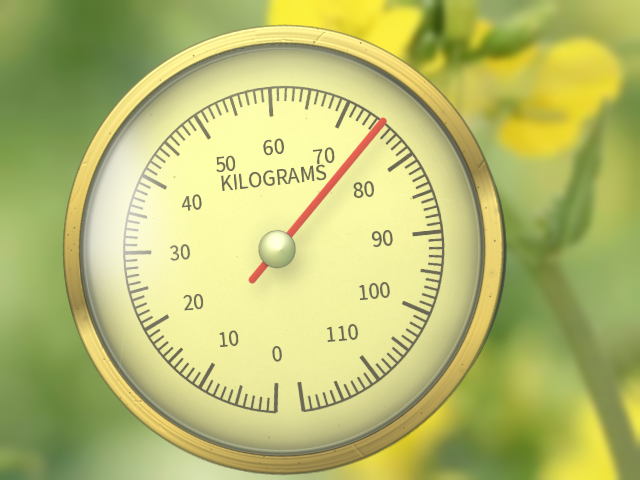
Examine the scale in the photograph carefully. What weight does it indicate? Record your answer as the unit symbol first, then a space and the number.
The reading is kg 75
